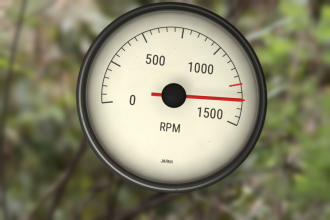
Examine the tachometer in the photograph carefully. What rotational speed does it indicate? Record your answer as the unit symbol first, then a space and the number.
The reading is rpm 1350
